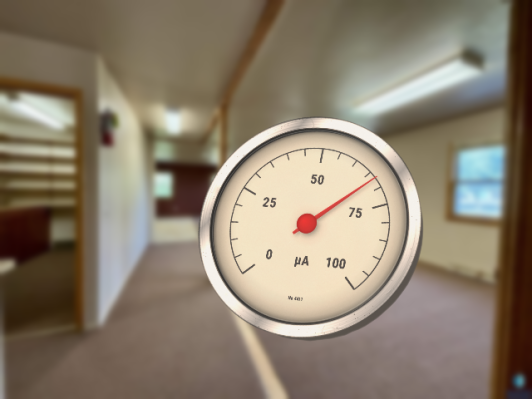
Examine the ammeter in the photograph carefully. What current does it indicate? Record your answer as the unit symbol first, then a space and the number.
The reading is µA 67.5
